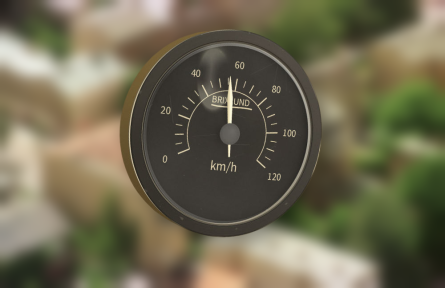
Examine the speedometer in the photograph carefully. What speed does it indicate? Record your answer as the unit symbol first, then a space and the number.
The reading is km/h 55
